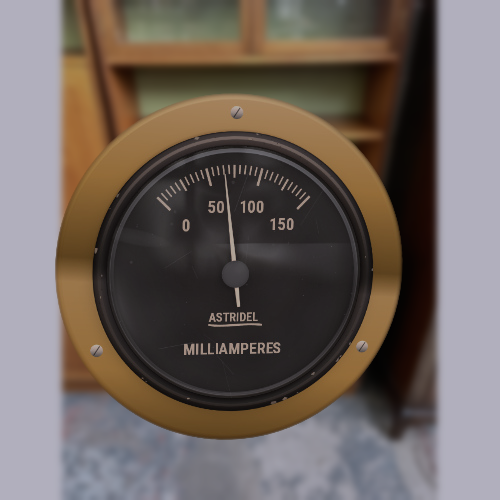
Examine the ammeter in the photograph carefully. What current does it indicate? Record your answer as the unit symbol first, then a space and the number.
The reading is mA 65
